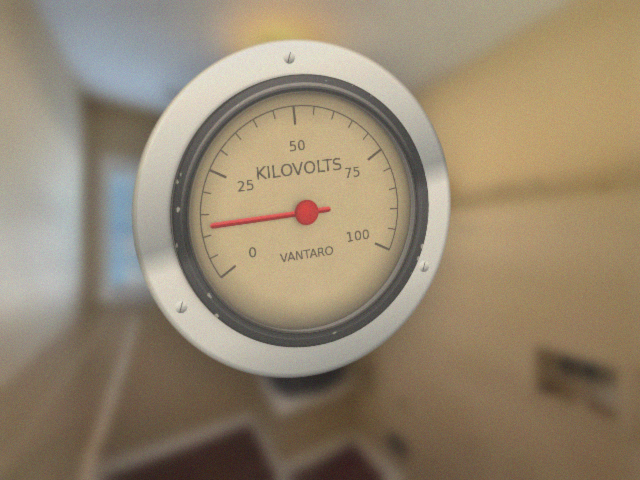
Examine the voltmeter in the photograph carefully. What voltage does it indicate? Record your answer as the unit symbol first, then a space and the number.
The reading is kV 12.5
